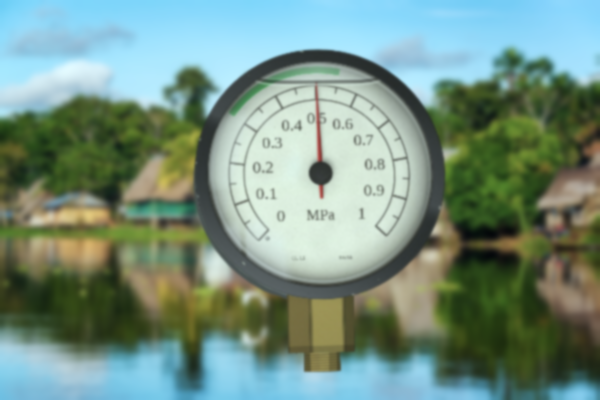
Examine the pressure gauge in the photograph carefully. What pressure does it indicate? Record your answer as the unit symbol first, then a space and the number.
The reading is MPa 0.5
